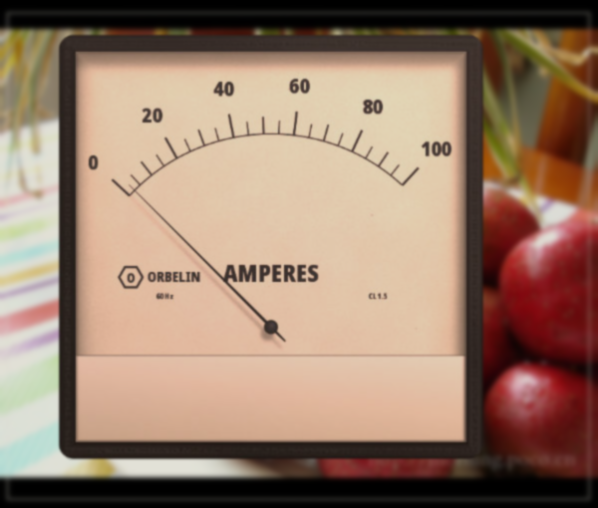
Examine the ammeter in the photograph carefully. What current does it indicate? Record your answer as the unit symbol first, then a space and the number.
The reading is A 2.5
